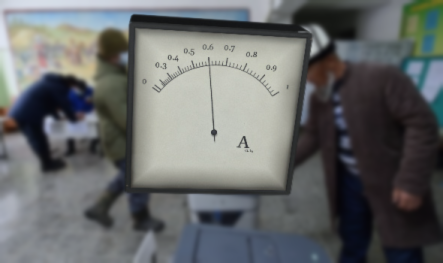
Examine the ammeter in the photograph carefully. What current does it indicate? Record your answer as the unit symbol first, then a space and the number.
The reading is A 0.6
